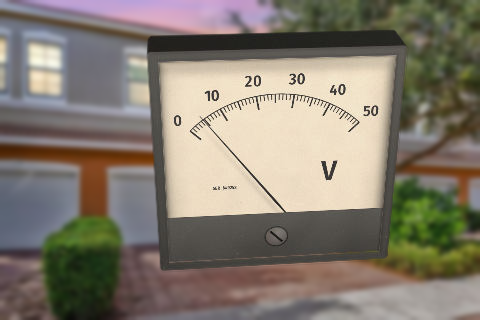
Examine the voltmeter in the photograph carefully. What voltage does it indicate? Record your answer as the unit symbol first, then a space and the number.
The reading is V 5
